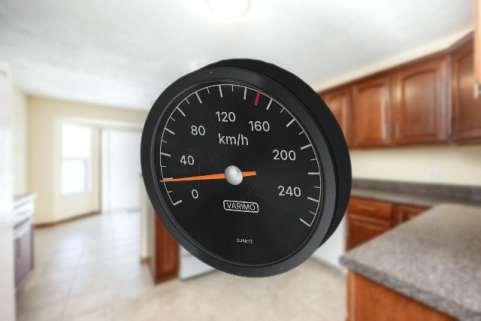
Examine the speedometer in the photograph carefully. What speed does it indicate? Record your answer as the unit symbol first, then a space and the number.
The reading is km/h 20
